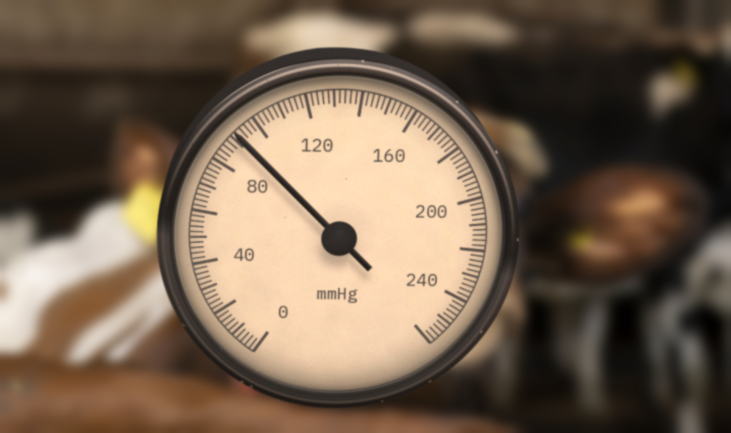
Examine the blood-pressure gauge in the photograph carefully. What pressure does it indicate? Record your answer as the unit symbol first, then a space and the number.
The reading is mmHg 92
